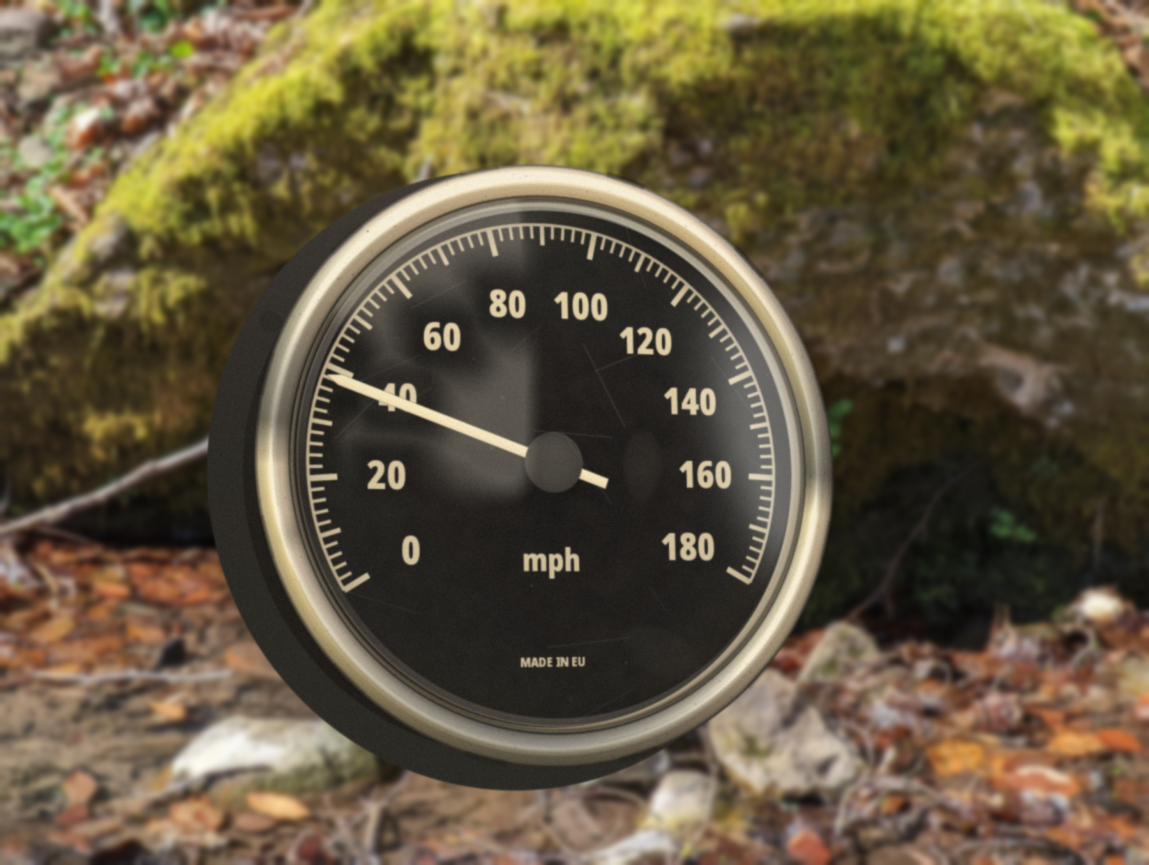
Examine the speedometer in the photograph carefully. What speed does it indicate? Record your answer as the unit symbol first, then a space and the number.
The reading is mph 38
